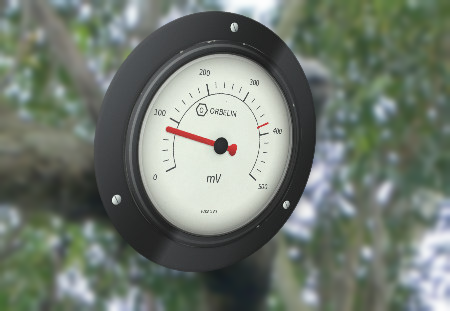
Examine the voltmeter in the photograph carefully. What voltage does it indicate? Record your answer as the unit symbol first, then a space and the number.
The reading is mV 80
